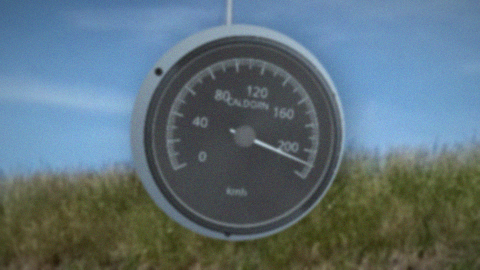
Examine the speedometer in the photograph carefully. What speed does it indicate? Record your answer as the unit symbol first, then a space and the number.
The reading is km/h 210
